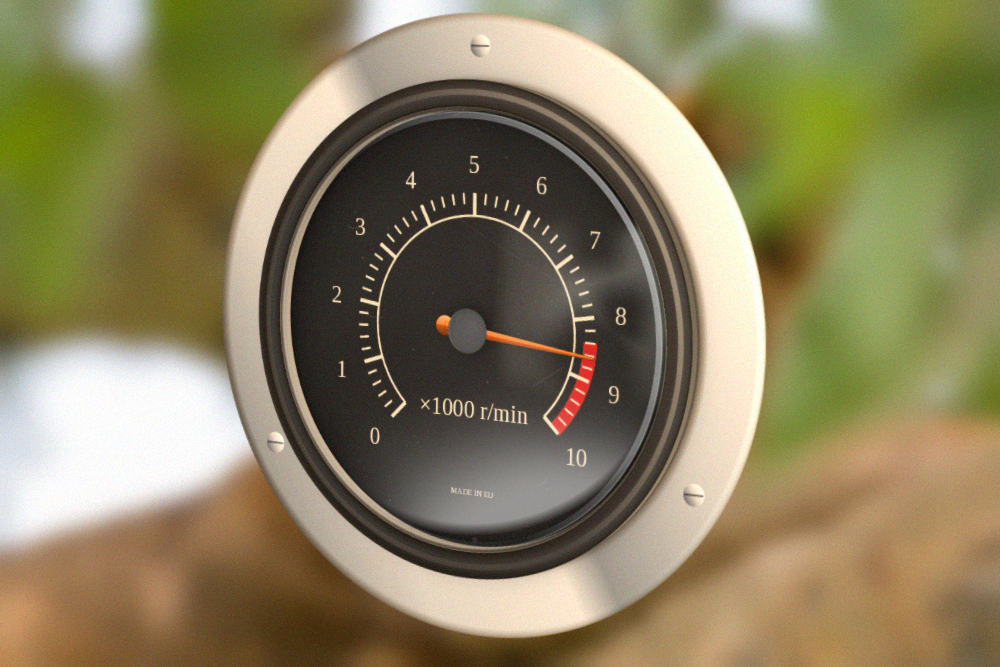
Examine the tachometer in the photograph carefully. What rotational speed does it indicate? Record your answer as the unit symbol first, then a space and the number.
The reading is rpm 8600
